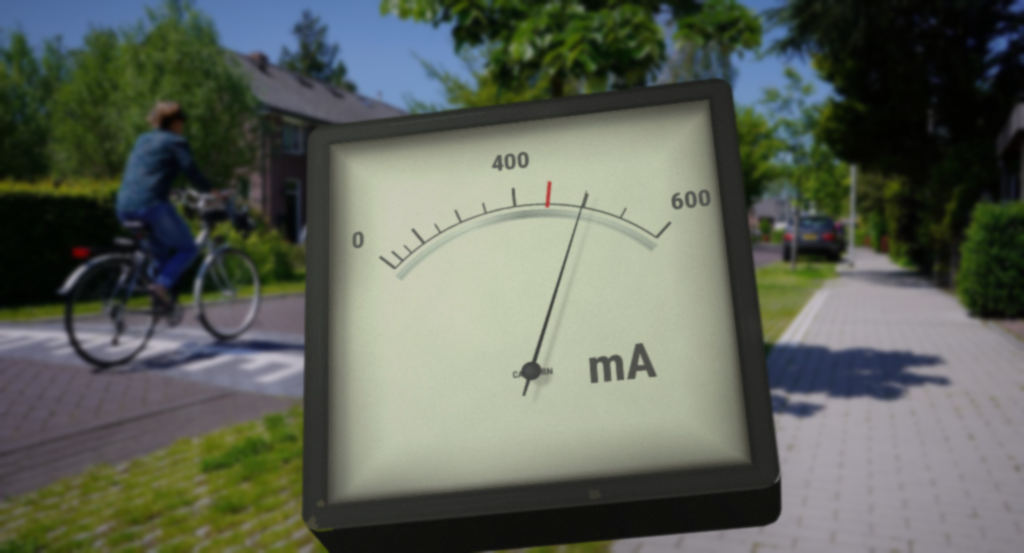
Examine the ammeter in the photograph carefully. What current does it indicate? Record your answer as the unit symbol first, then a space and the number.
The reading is mA 500
